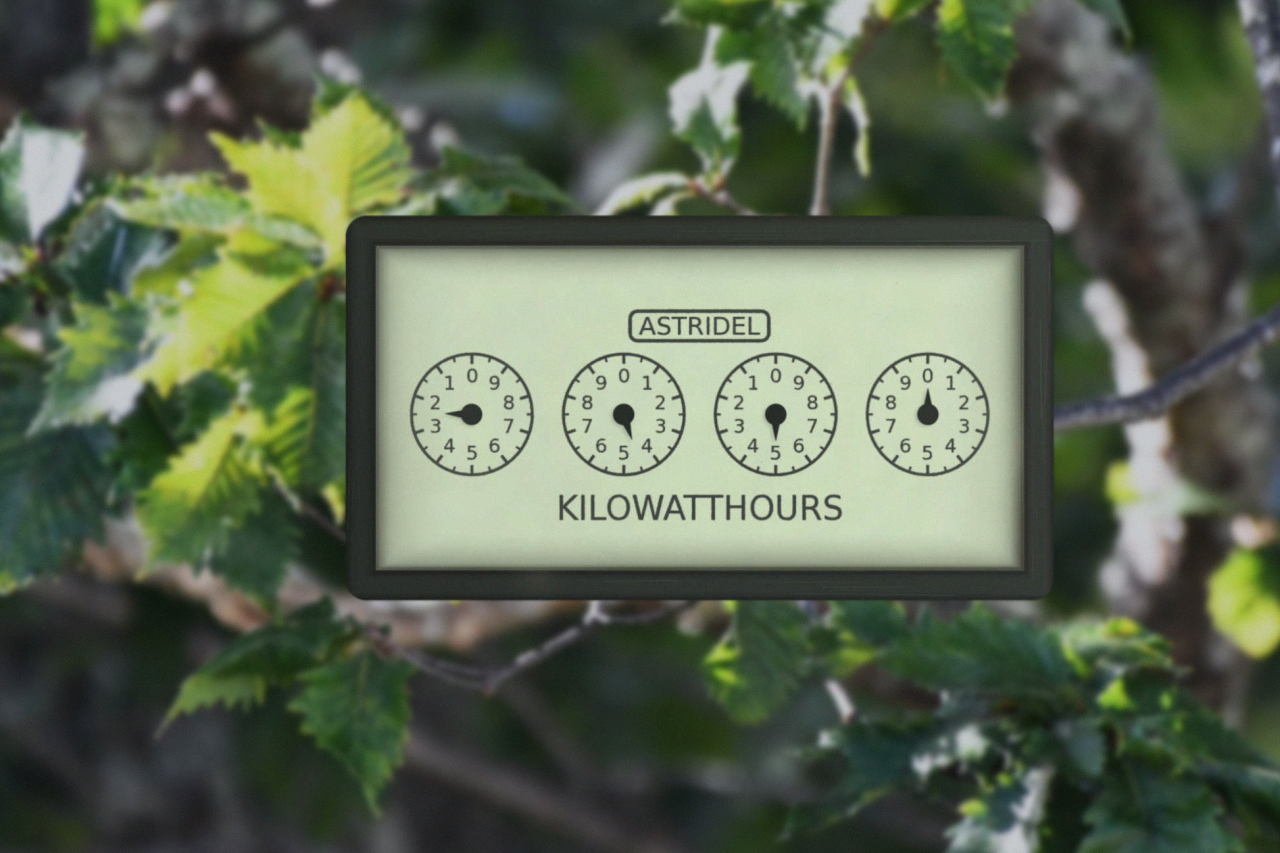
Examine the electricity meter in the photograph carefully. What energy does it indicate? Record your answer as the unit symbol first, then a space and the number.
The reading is kWh 2450
